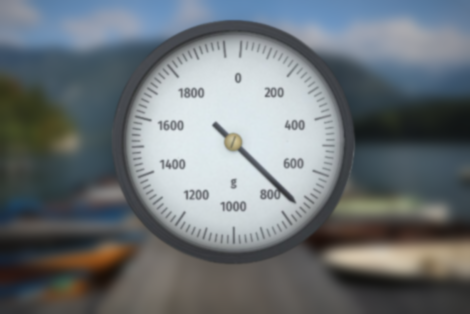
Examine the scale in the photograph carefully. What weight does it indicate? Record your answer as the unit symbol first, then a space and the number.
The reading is g 740
